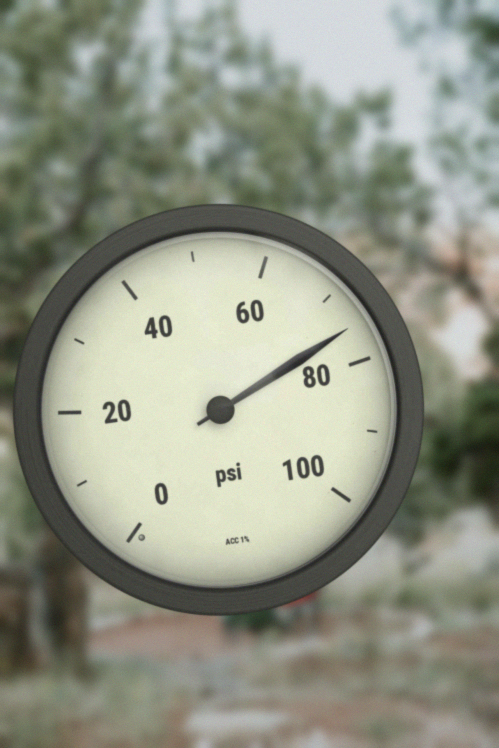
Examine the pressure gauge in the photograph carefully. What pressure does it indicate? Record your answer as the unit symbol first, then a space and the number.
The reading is psi 75
